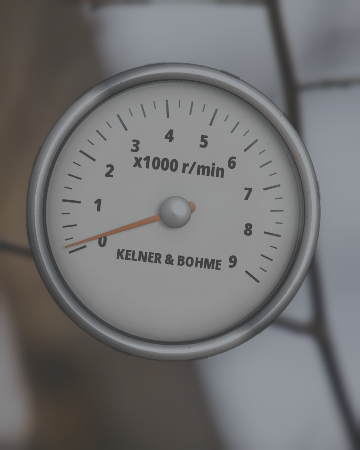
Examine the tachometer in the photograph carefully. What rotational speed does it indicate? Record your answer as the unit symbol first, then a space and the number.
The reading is rpm 125
